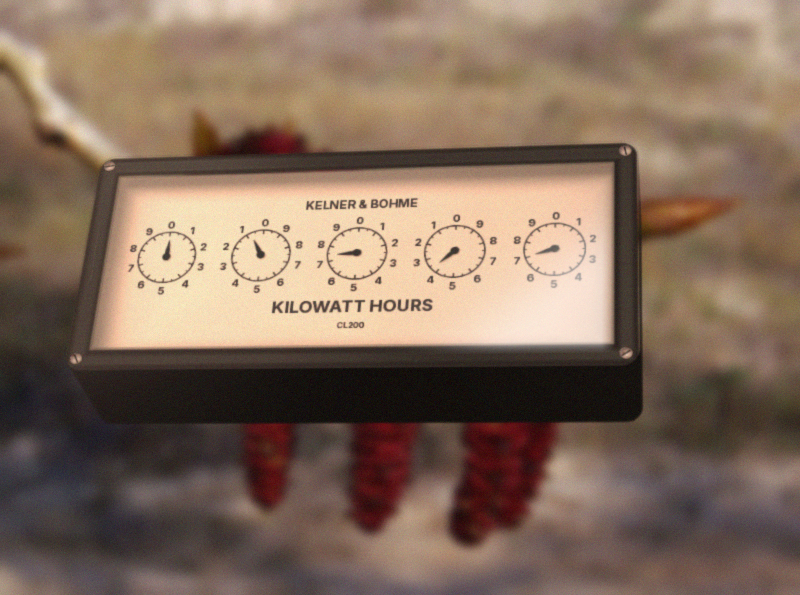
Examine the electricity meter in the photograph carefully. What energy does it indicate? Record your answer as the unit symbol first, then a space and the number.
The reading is kWh 737
